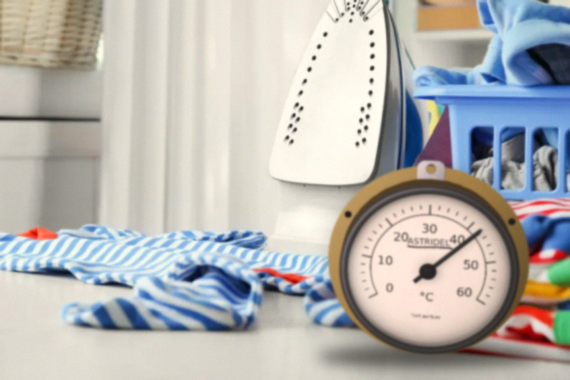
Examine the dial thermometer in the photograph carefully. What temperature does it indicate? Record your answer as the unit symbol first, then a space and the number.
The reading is °C 42
